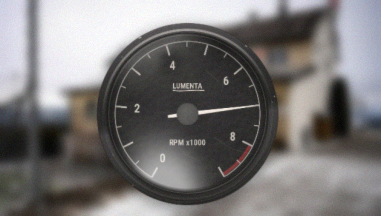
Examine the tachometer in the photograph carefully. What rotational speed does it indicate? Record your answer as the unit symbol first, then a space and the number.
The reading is rpm 7000
